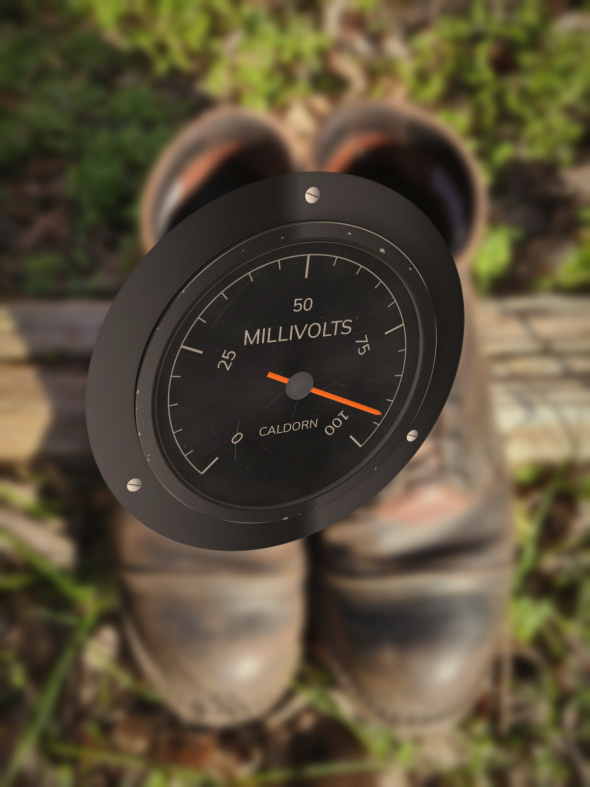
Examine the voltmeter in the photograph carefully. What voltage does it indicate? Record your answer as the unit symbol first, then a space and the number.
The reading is mV 92.5
